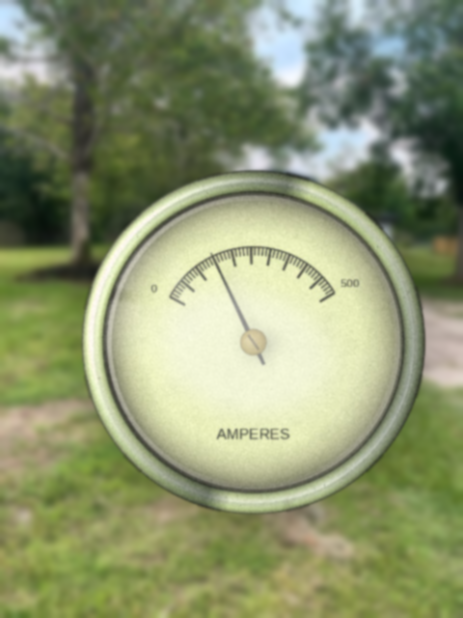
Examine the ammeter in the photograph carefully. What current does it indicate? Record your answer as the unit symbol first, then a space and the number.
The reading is A 150
